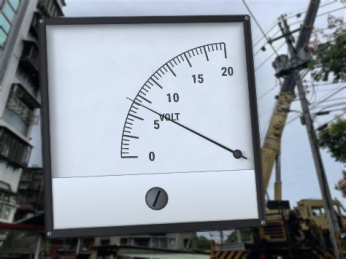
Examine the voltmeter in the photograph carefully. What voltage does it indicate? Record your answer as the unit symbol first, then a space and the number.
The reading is V 6.5
